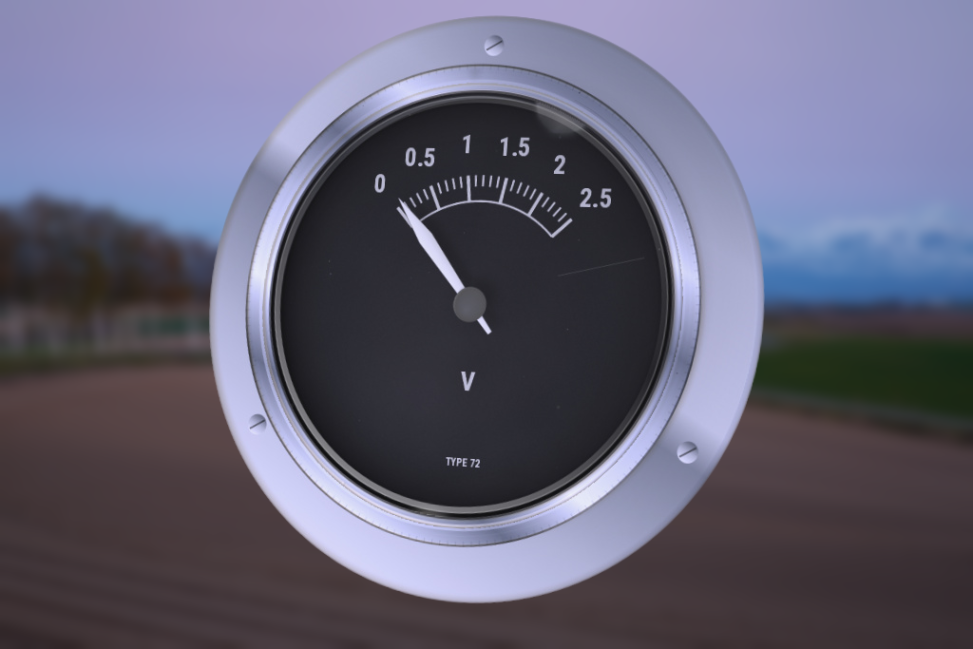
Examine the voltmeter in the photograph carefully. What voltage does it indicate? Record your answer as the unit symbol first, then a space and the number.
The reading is V 0.1
